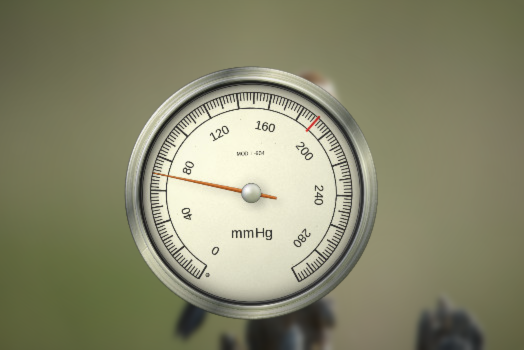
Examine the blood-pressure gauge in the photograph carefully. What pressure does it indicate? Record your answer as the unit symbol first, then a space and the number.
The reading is mmHg 70
